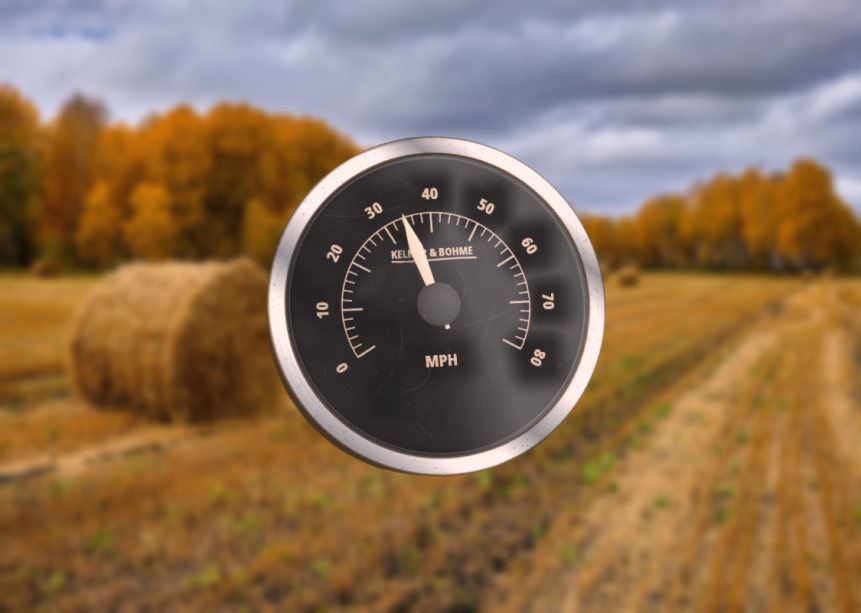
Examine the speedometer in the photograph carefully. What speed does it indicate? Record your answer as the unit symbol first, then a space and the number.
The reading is mph 34
